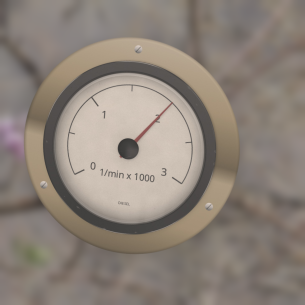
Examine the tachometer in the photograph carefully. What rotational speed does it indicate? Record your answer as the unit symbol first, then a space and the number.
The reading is rpm 2000
